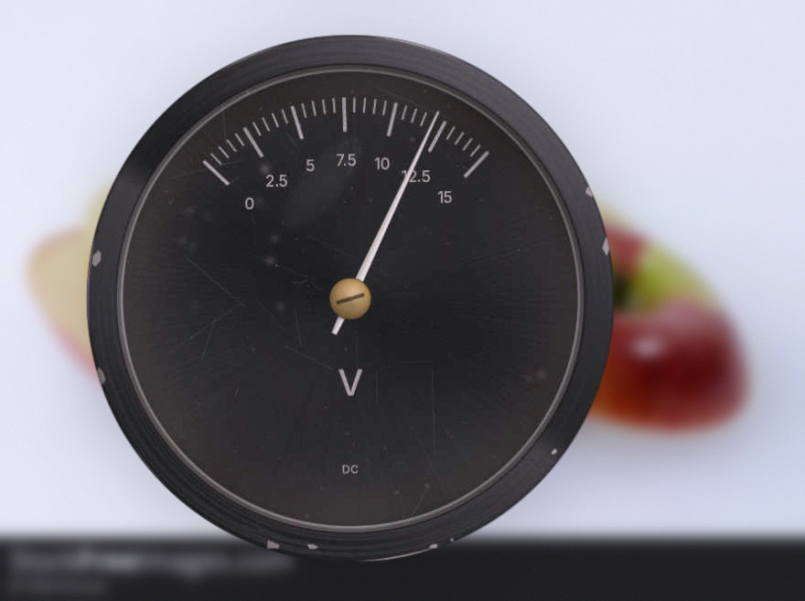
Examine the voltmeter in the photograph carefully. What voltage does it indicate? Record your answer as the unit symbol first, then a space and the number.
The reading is V 12
